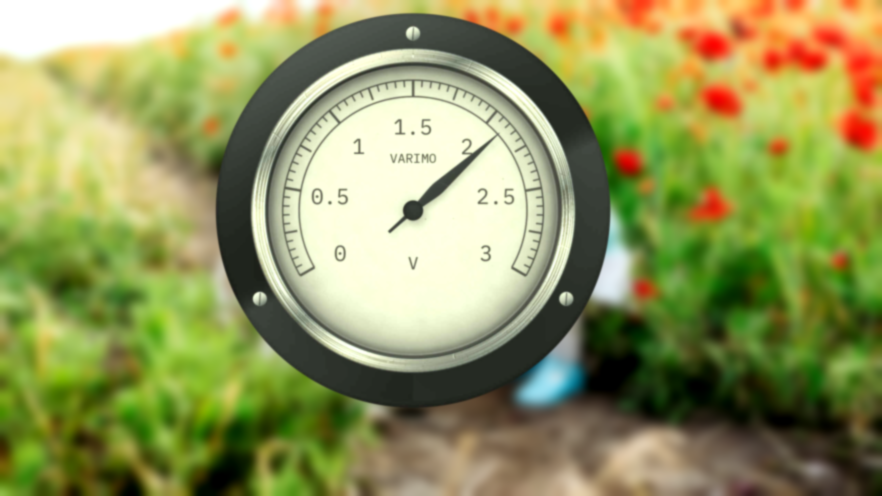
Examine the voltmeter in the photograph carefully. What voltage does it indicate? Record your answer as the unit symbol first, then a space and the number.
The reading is V 2.1
